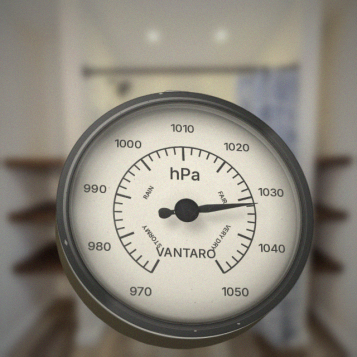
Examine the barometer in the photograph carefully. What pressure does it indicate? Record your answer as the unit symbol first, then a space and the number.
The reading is hPa 1032
